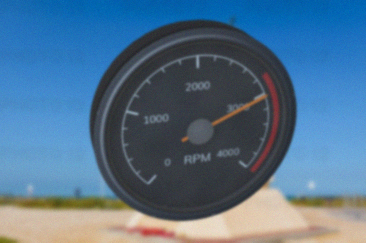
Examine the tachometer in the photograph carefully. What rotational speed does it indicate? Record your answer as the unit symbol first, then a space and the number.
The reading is rpm 3000
